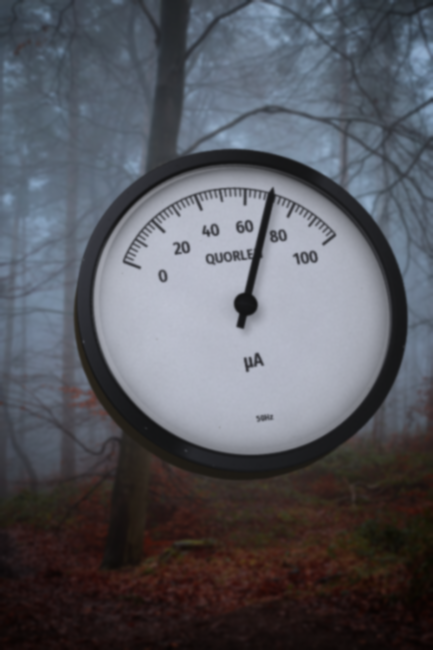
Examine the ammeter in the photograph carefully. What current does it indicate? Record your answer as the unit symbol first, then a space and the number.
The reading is µA 70
